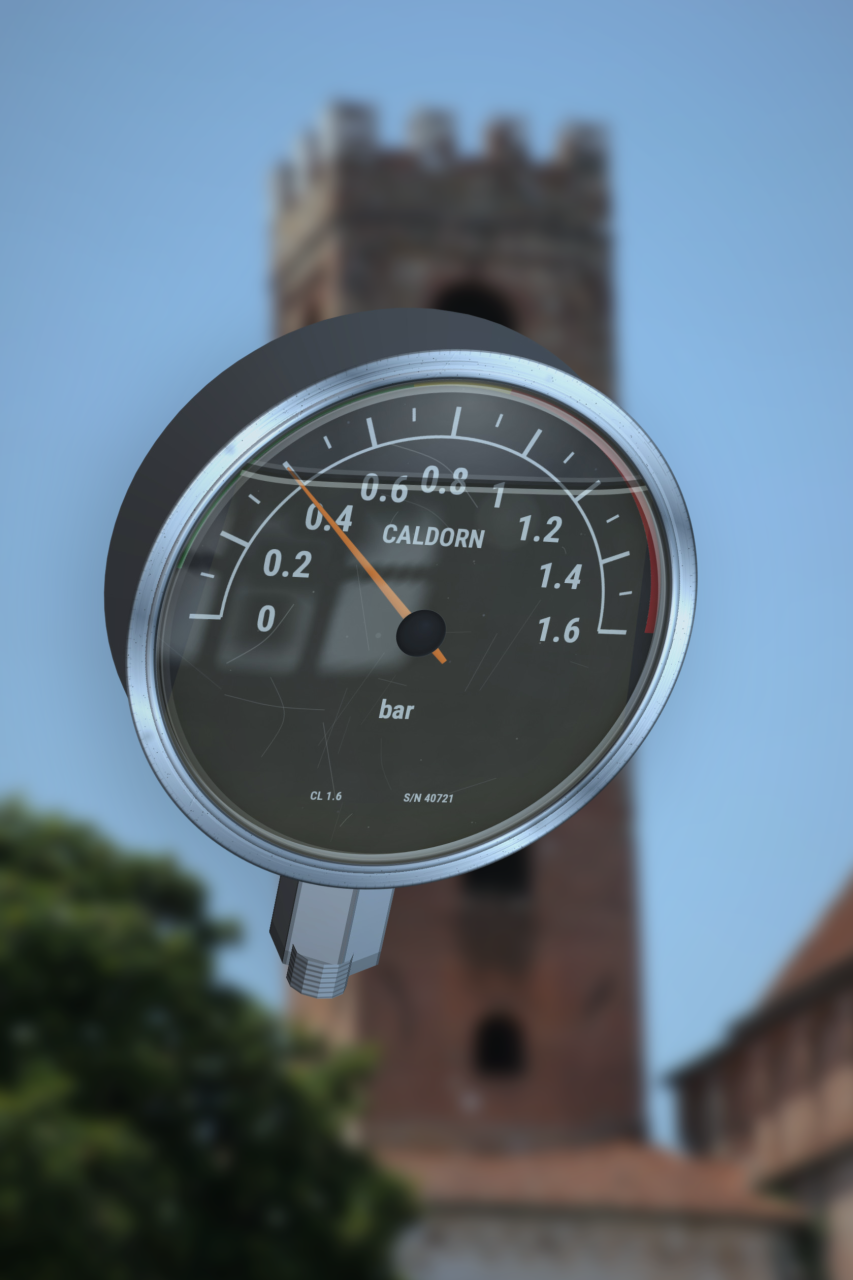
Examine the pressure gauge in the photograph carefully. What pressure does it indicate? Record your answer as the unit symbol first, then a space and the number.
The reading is bar 0.4
